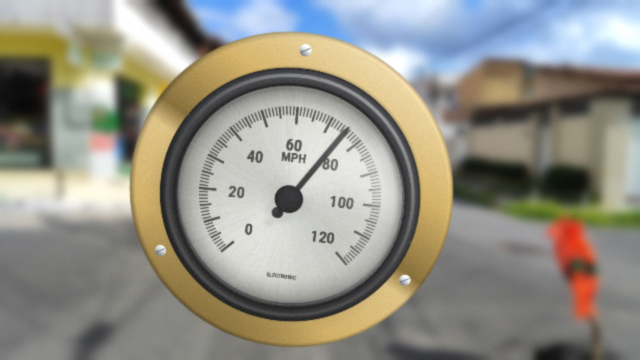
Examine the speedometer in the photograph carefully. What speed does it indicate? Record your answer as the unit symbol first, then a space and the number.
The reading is mph 75
